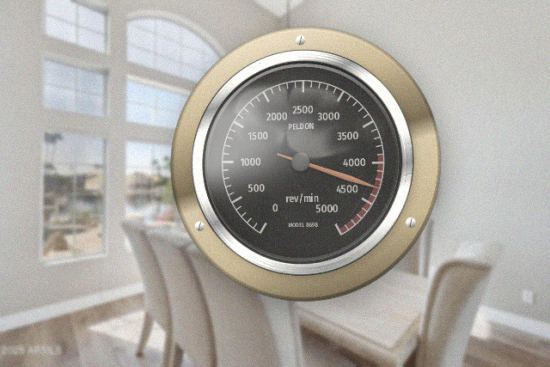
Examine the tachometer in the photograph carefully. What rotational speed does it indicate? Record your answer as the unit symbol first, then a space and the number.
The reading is rpm 4300
